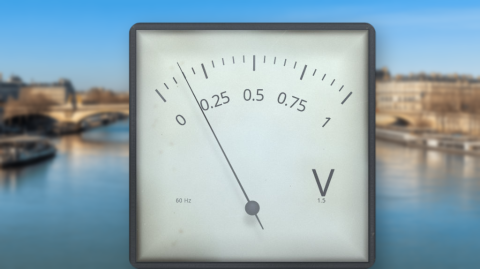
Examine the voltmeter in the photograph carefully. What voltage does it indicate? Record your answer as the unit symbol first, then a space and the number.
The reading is V 0.15
